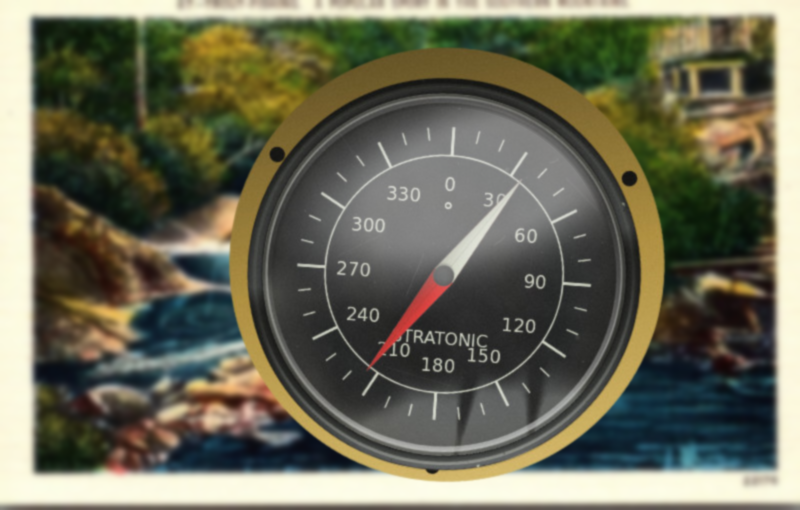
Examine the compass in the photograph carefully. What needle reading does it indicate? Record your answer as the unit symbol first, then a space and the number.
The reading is ° 215
